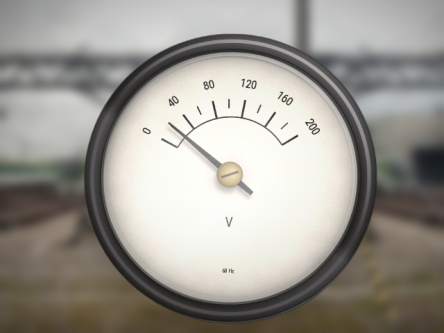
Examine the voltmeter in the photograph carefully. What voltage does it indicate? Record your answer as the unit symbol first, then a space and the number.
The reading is V 20
